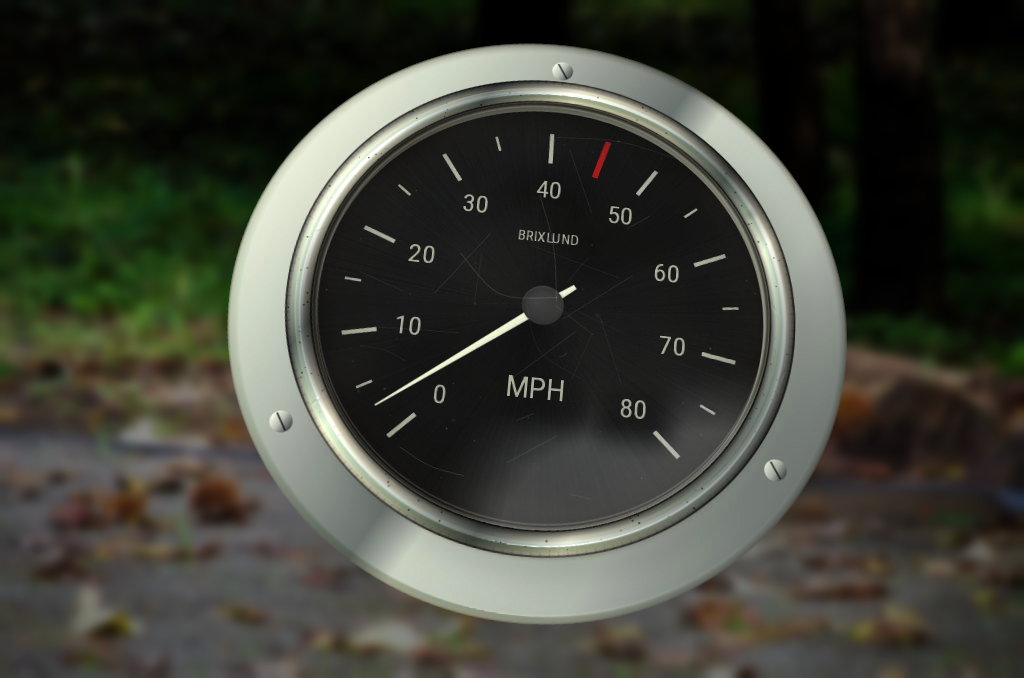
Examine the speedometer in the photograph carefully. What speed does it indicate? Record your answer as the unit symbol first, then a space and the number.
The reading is mph 2.5
